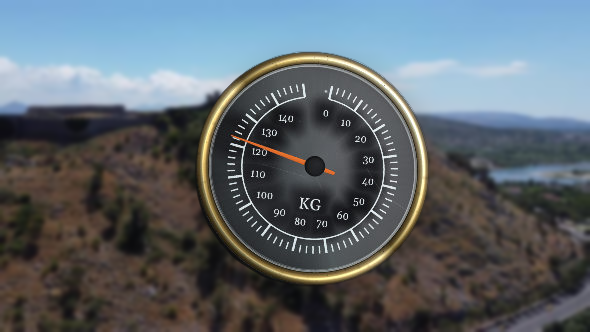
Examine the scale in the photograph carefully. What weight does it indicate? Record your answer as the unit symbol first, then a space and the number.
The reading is kg 122
